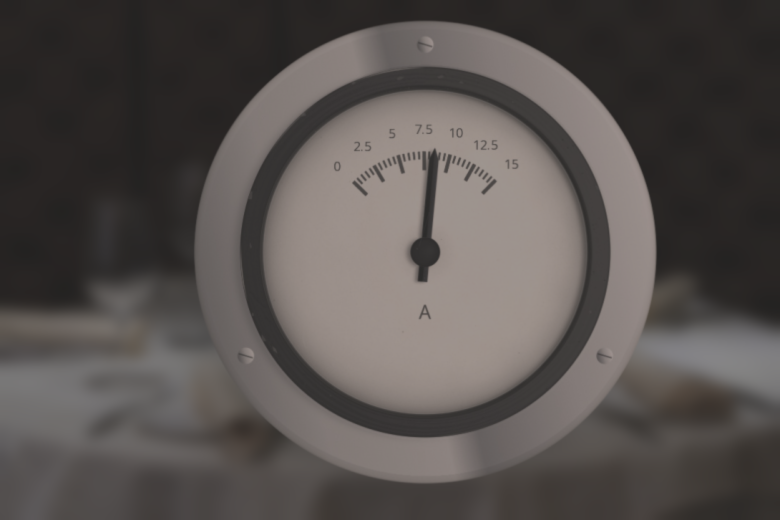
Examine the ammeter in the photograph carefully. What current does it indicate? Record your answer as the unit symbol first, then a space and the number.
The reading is A 8.5
